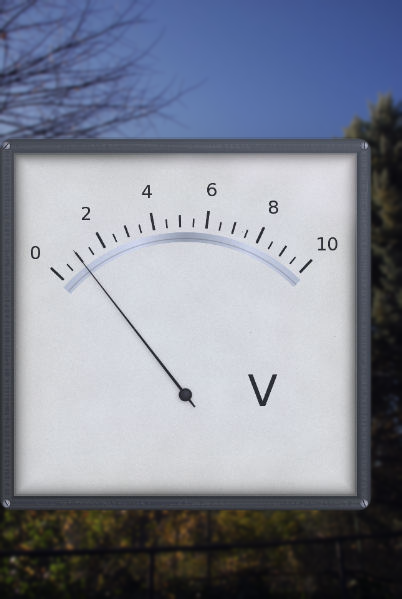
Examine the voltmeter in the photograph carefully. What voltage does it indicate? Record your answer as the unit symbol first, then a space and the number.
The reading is V 1
